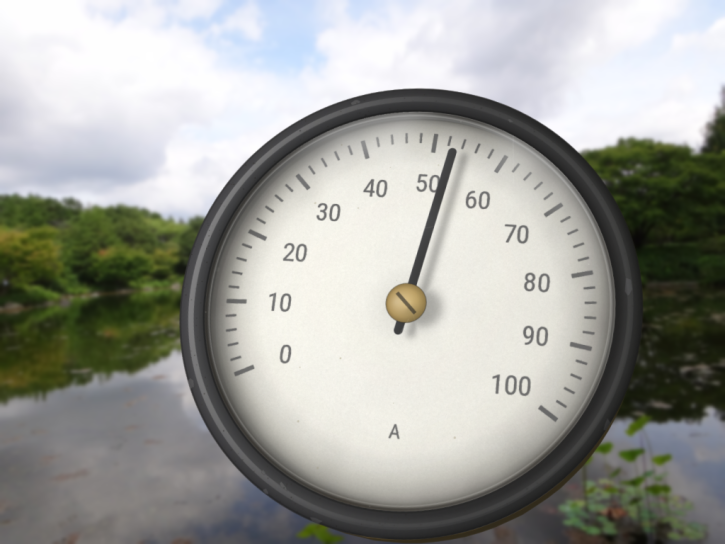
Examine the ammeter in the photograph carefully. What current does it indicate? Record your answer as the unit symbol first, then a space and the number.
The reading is A 53
